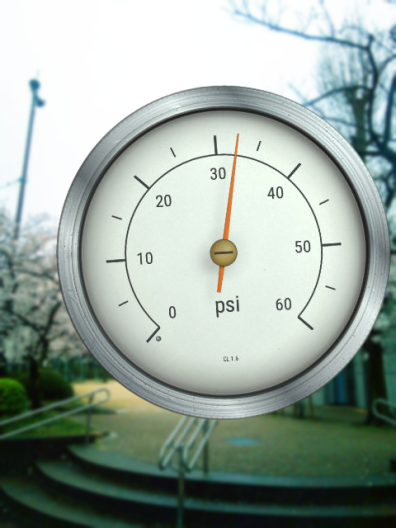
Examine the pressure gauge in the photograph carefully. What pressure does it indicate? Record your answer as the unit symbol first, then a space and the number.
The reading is psi 32.5
